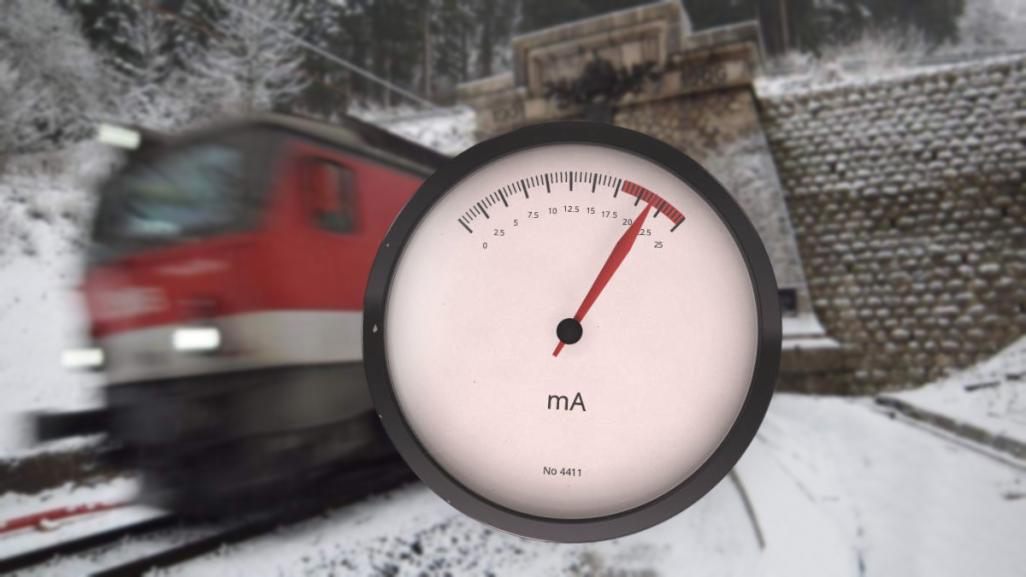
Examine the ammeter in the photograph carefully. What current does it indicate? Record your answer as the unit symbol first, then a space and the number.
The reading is mA 21.5
